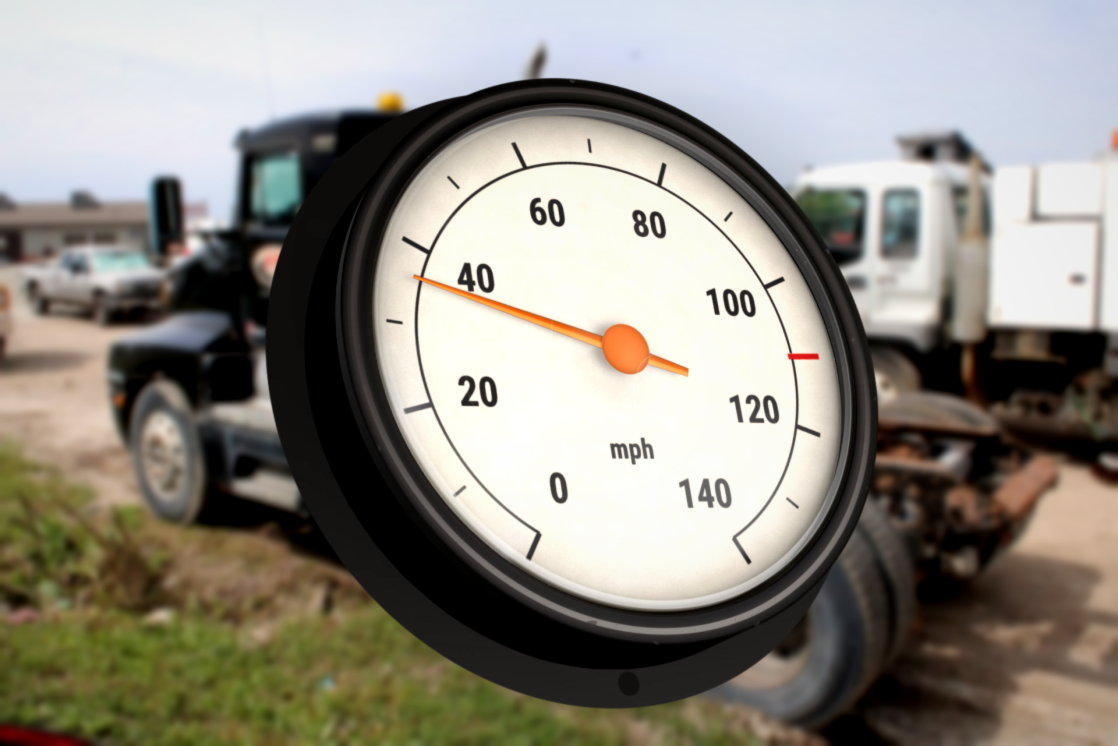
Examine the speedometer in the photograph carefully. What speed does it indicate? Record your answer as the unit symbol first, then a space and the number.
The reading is mph 35
